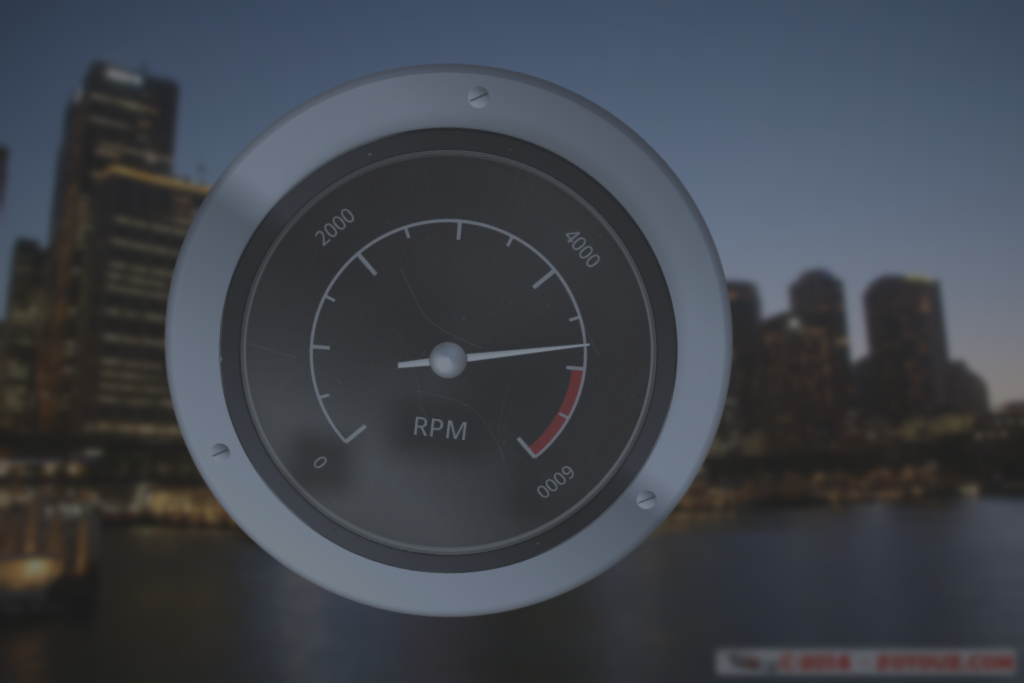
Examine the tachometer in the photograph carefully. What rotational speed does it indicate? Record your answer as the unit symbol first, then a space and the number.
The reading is rpm 4750
